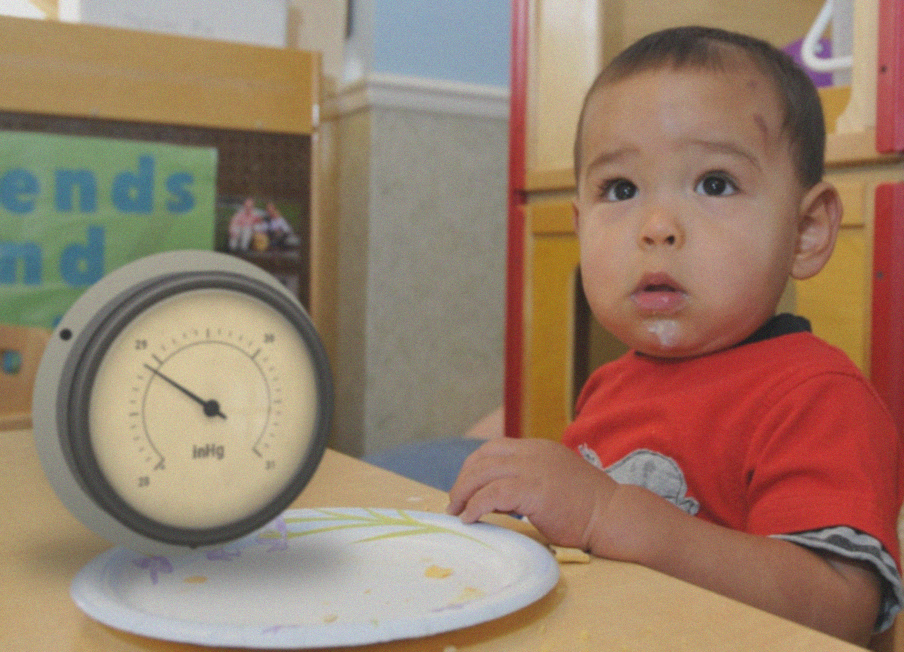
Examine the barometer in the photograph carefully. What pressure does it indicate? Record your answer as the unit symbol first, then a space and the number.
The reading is inHg 28.9
